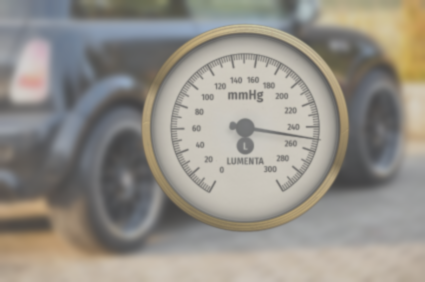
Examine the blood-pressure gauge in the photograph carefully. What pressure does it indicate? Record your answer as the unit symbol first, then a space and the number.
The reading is mmHg 250
